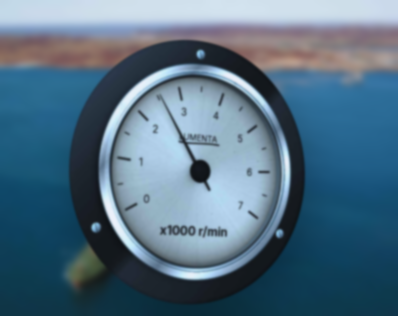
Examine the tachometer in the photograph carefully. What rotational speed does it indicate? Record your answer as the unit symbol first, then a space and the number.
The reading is rpm 2500
